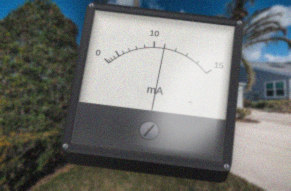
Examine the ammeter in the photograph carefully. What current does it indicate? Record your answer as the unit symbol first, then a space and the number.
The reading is mA 11
